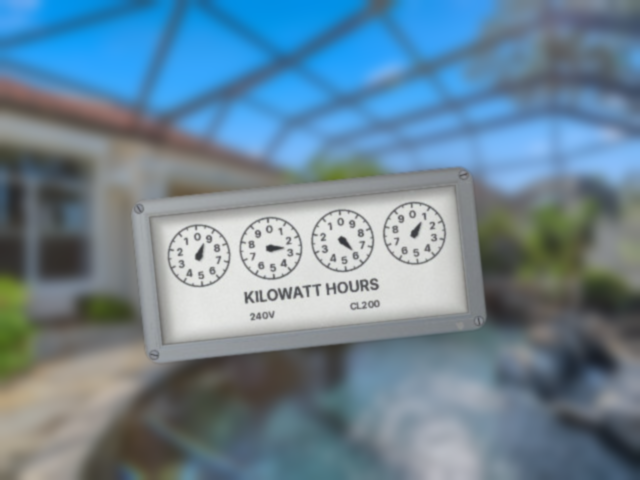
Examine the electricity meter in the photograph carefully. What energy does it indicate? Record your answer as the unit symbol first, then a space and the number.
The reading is kWh 9261
